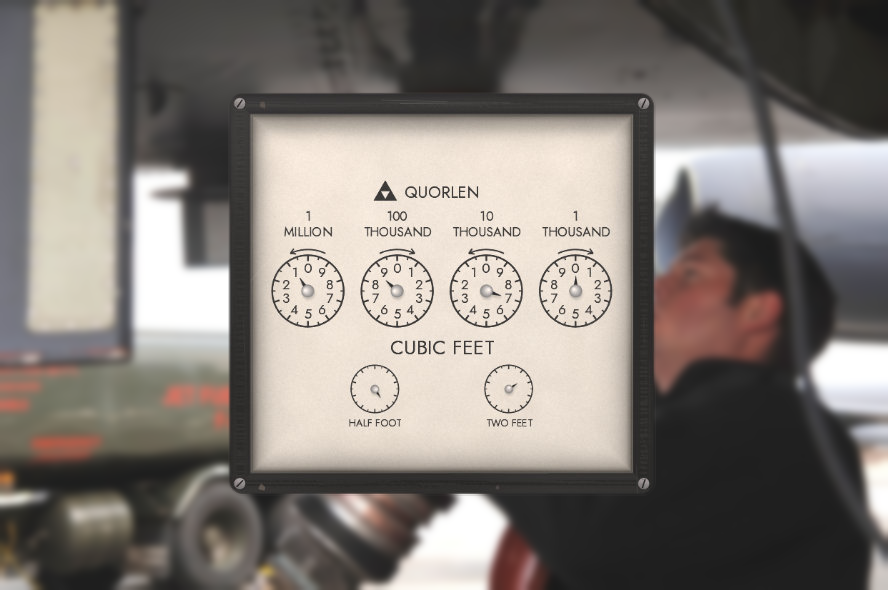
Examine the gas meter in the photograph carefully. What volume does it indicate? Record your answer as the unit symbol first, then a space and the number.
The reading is ft³ 87000
